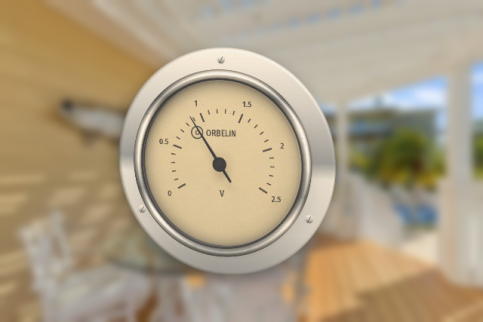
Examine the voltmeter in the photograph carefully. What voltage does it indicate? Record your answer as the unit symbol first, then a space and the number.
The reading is V 0.9
